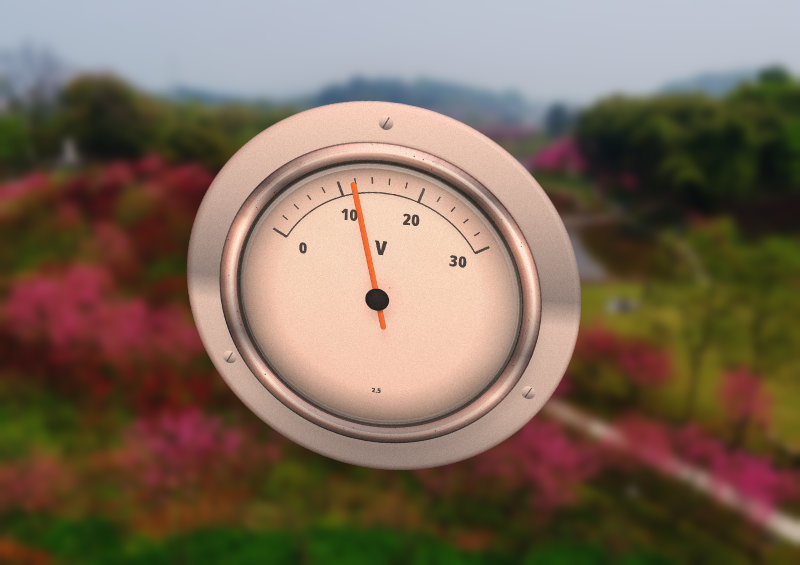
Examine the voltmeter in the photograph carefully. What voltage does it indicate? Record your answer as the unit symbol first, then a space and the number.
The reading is V 12
